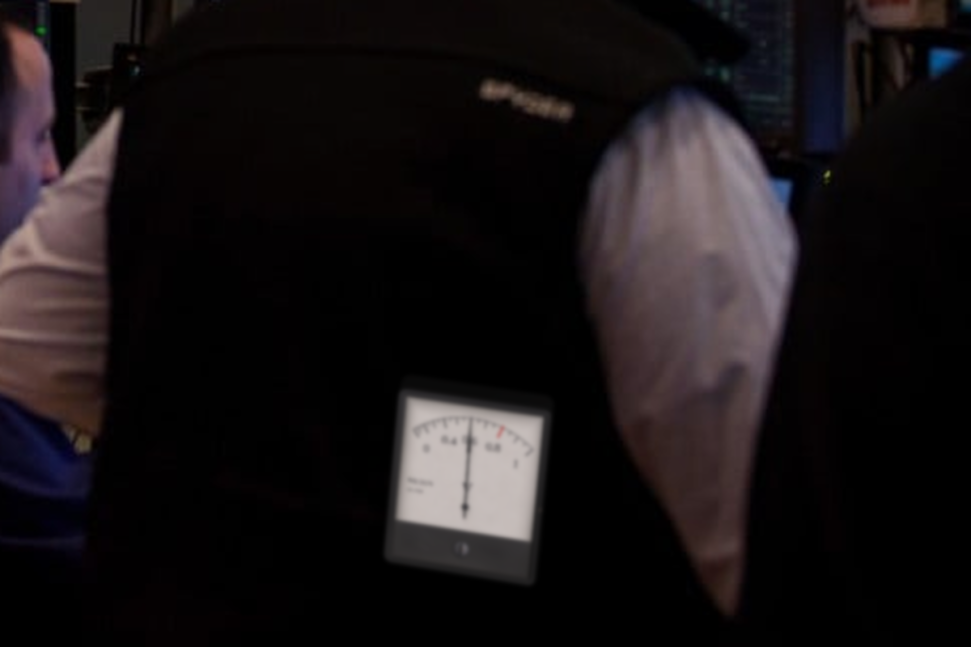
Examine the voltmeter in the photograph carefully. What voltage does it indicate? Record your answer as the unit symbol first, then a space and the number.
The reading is V 0.6
